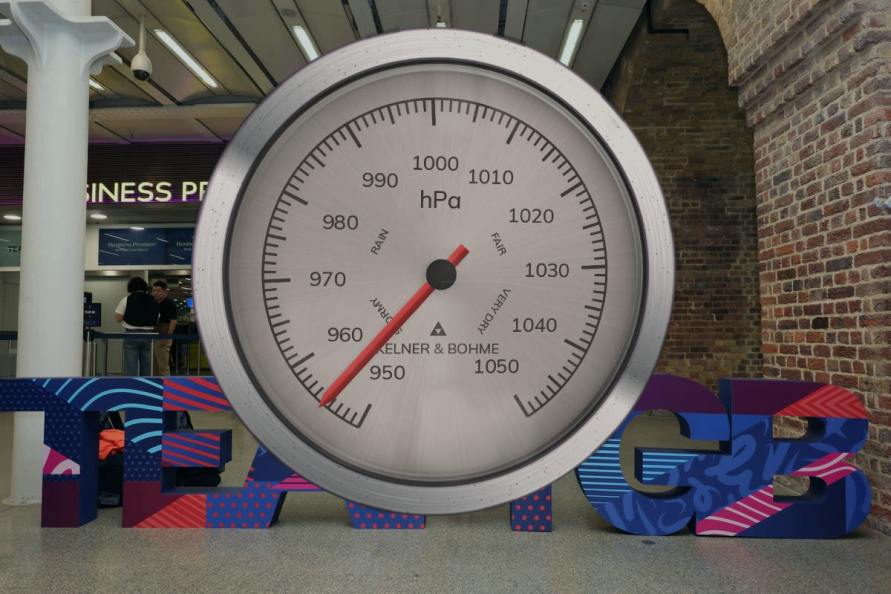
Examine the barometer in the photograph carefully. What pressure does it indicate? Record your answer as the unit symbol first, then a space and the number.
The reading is hPa 955
